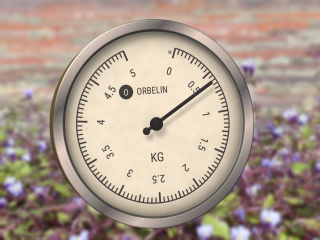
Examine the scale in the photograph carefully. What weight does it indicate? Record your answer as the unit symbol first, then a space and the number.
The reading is kg 0.6
